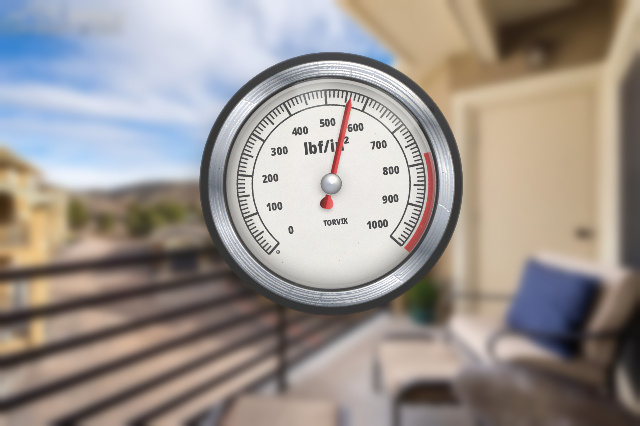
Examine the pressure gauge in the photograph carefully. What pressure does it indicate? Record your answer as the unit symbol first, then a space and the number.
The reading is psi 560
